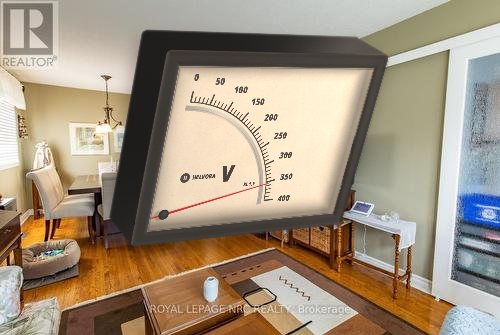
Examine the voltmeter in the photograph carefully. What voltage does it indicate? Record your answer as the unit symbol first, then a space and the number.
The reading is V 350
